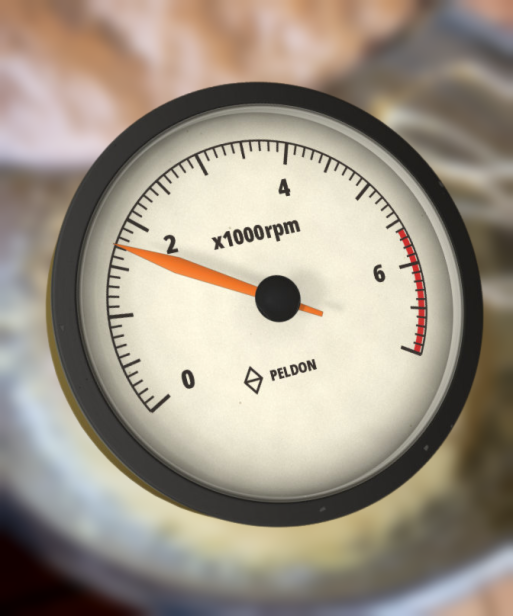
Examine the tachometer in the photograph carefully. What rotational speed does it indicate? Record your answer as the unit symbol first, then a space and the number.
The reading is rpm 1700
